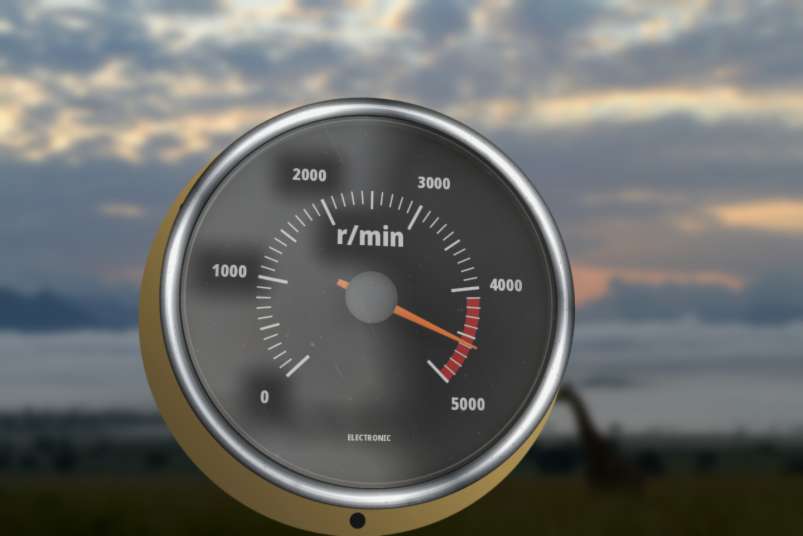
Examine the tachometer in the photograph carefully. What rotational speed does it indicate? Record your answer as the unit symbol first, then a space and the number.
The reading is rpm 4600
